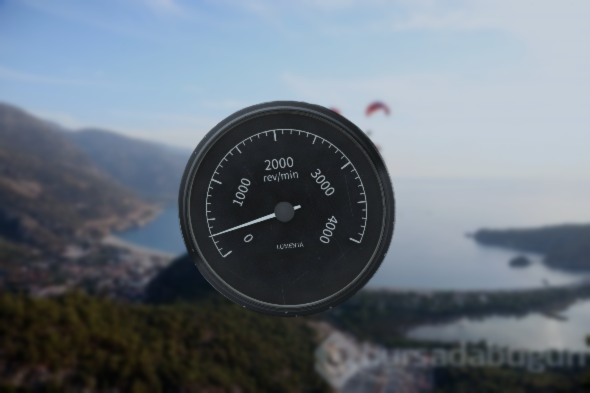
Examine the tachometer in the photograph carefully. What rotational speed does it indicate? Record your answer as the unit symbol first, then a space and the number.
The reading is rpm 300
